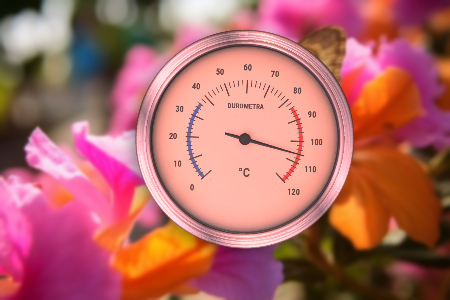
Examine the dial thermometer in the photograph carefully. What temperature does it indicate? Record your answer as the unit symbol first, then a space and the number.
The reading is °C 106
